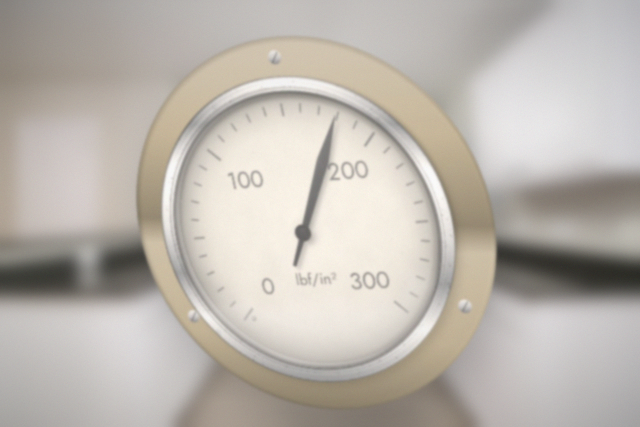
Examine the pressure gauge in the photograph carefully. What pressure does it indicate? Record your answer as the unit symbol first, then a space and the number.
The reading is psi 180
